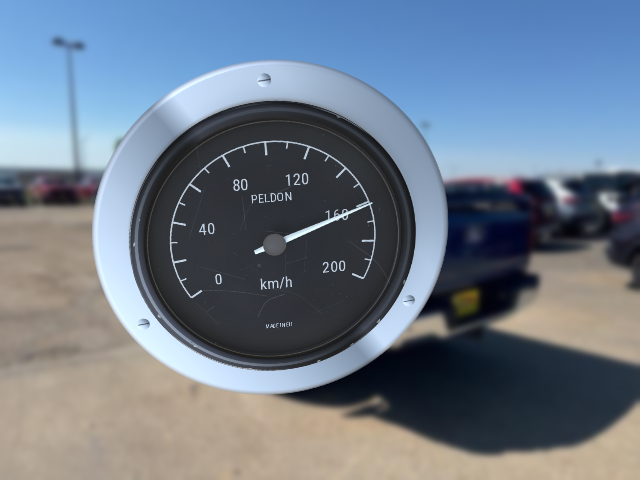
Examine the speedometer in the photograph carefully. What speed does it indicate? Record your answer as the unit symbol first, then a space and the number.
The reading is km/h 160
